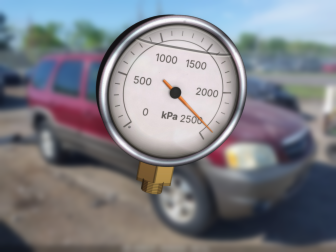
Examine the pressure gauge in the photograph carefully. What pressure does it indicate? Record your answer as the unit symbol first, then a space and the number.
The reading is kPa 2400
